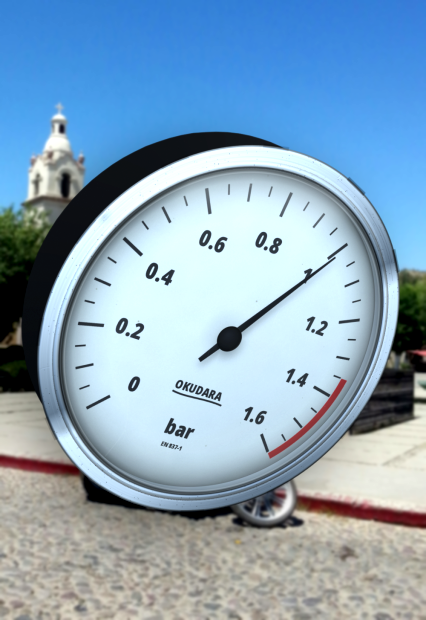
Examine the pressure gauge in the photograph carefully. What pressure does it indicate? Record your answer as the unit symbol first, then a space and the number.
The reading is bar 1
